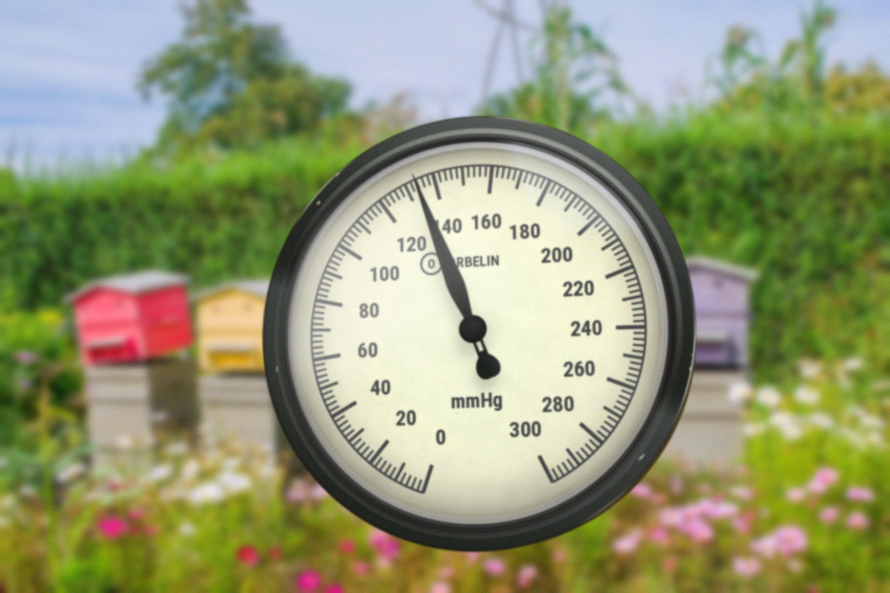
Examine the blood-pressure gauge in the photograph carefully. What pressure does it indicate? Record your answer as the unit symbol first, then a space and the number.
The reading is mmHg 134
